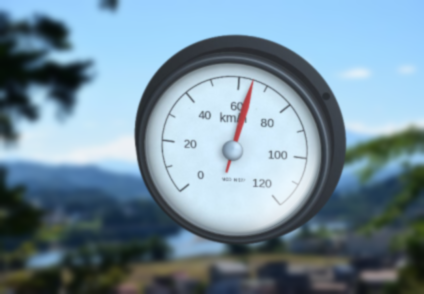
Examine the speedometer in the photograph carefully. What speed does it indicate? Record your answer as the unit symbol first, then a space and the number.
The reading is km/h 65
